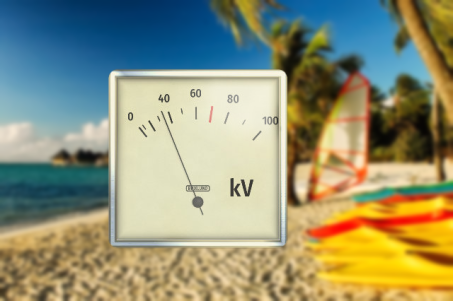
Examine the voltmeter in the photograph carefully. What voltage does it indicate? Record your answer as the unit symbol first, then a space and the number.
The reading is kV 35
